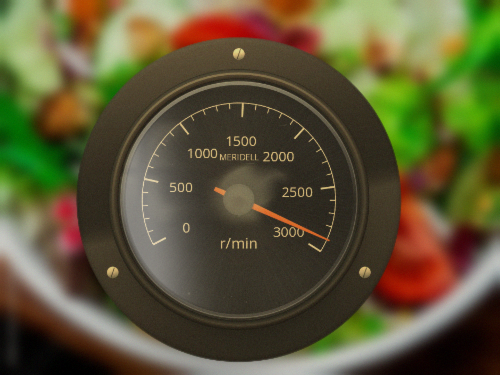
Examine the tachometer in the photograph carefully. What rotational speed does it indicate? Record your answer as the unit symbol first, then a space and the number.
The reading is rpm 2900
